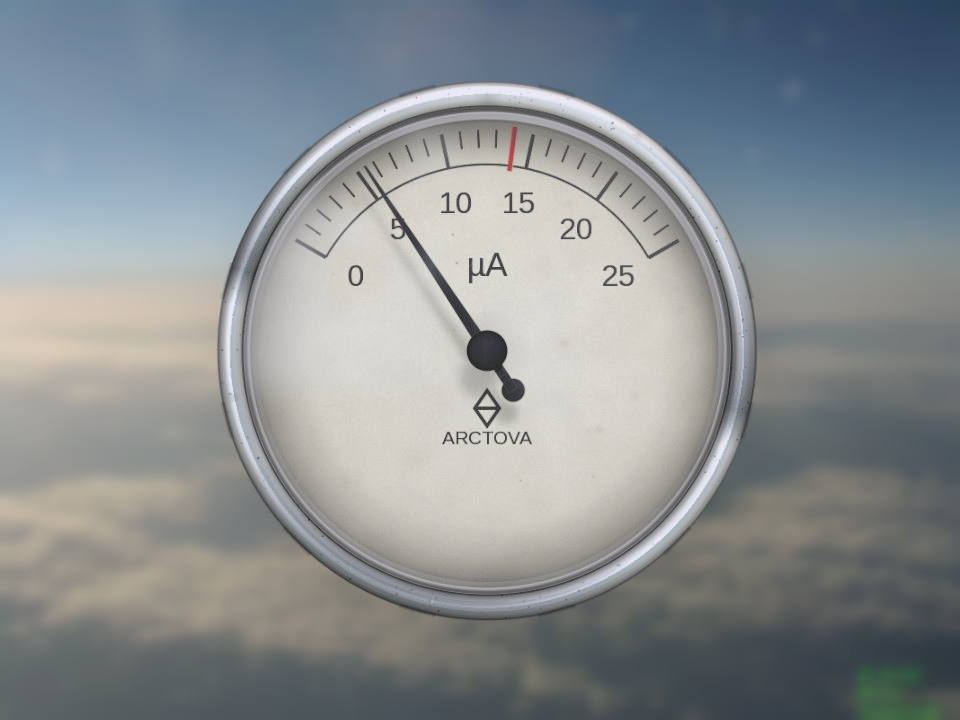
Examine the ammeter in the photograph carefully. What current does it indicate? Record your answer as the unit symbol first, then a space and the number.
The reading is µA 5.5
